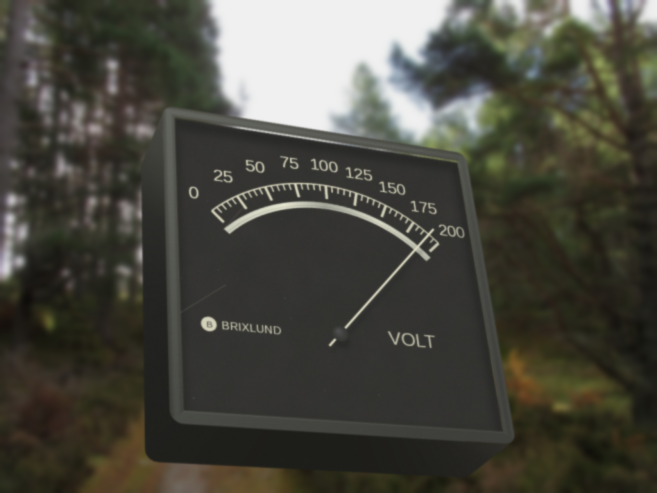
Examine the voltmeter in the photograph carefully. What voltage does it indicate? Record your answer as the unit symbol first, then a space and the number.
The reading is V 190
